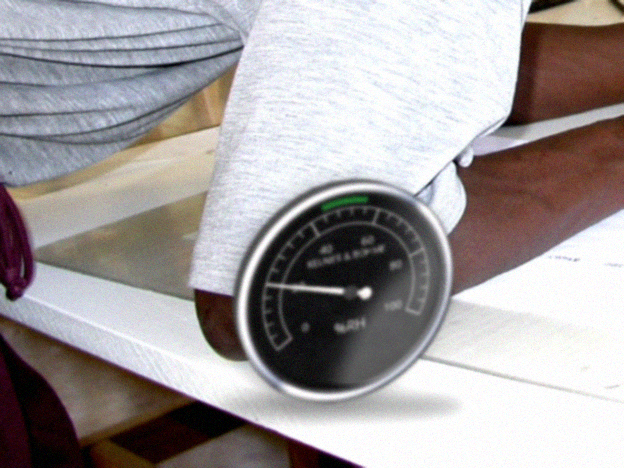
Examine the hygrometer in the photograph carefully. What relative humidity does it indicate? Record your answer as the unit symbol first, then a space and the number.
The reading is % 20
